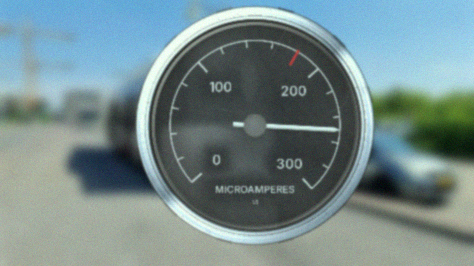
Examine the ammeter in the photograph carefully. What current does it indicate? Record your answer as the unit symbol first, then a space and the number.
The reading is µA 250
